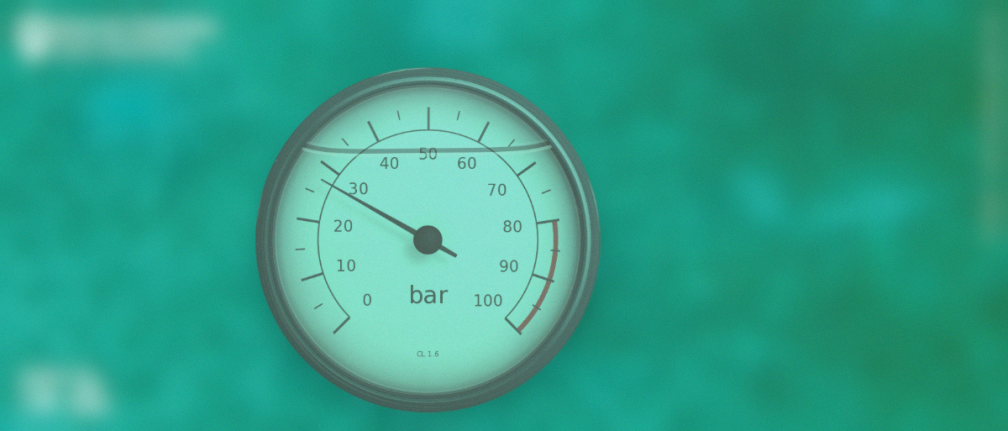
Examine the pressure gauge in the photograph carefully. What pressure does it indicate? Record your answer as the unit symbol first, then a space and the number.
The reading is bar 27.5
